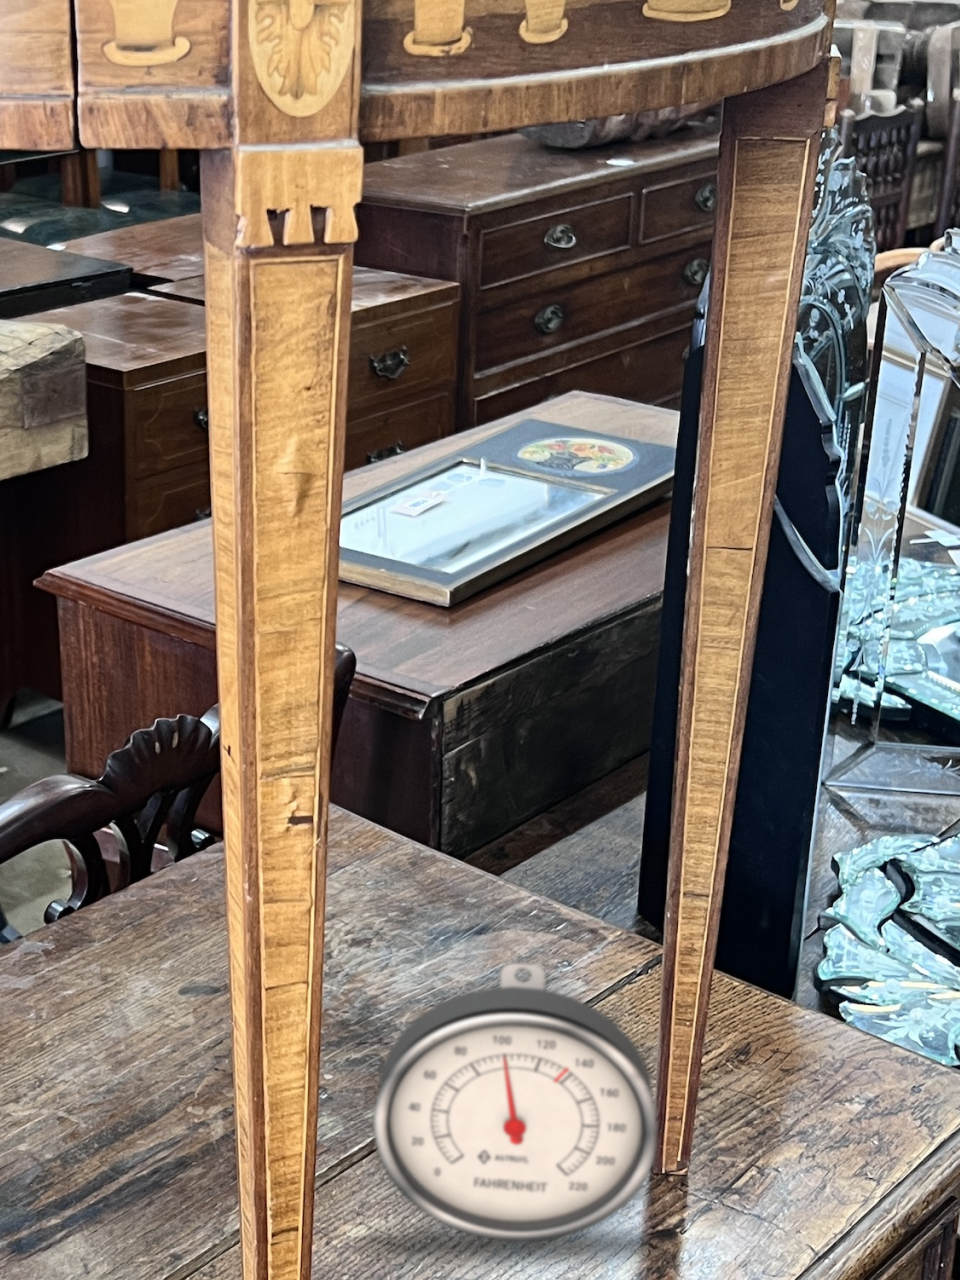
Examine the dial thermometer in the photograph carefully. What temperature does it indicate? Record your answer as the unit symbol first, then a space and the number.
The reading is °F 100
